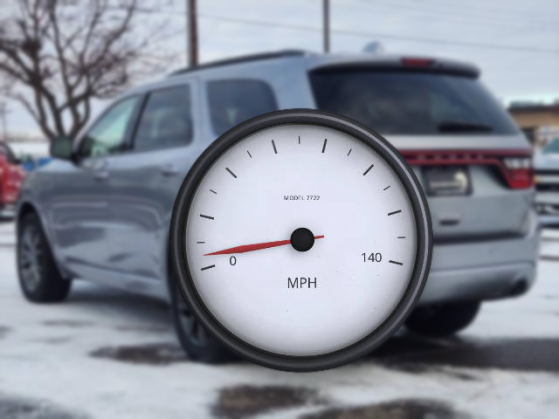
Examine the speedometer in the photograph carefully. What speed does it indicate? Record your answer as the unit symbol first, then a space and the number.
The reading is mph 5
